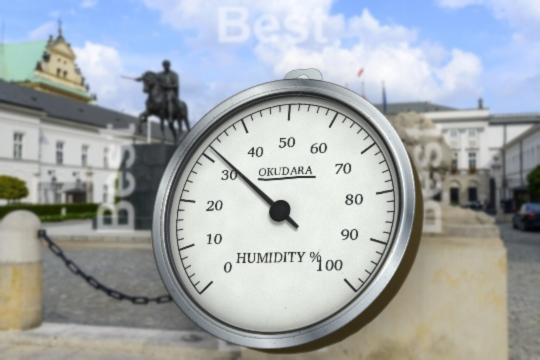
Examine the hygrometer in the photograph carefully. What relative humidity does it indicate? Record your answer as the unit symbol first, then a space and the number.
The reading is % 32
